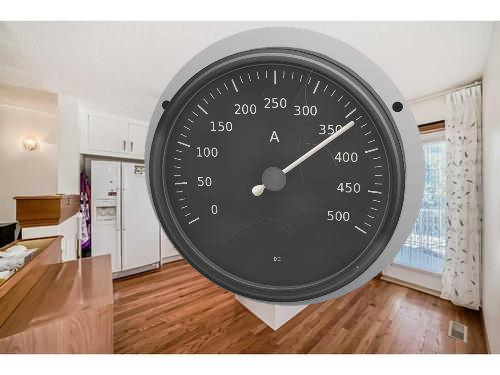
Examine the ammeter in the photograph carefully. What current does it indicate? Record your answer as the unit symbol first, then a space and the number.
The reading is A 360
